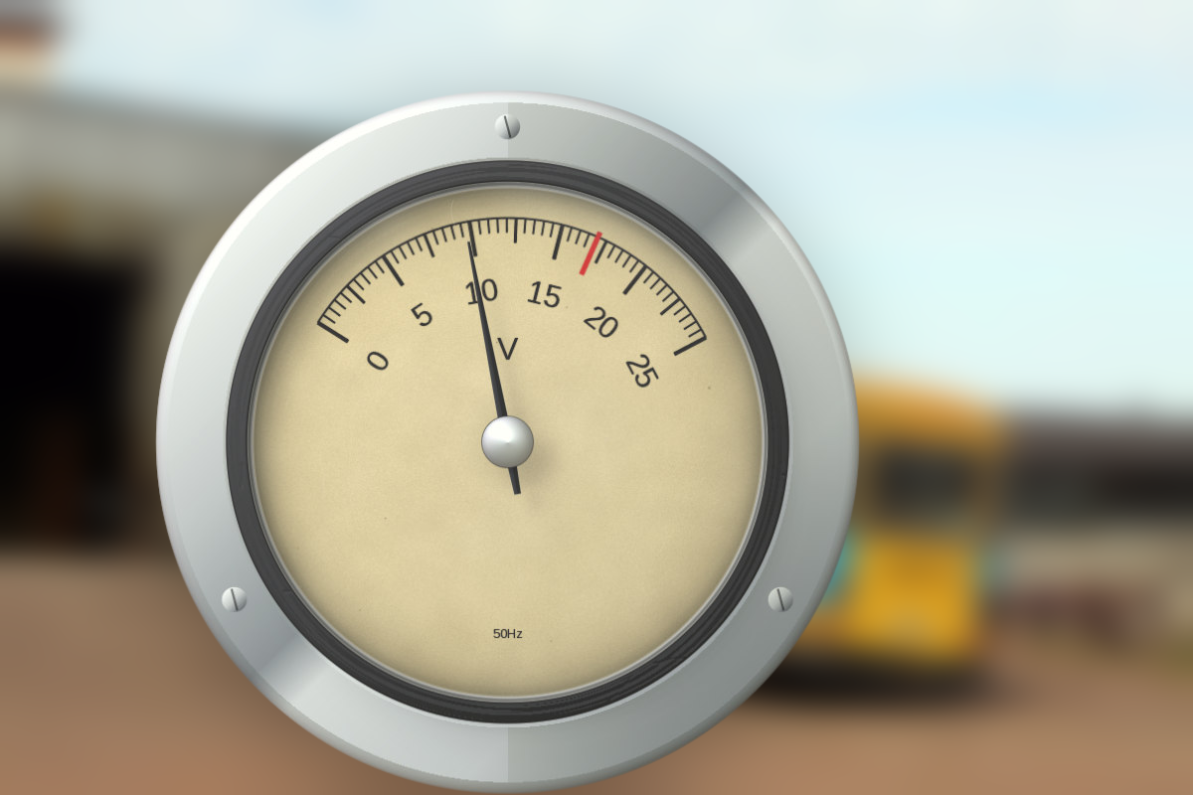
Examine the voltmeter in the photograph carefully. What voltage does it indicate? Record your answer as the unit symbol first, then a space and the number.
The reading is V 9.75
